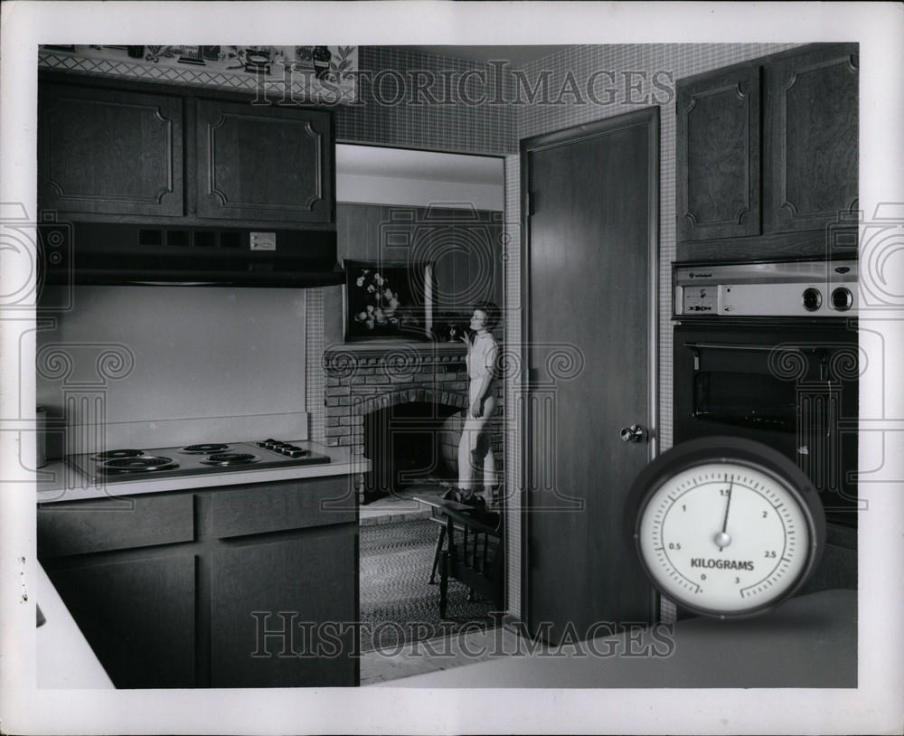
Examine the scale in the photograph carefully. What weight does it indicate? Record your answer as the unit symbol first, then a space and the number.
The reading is kg 1.55
